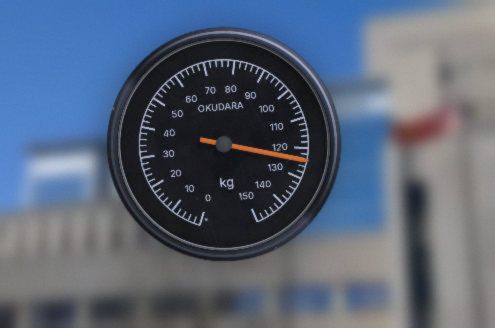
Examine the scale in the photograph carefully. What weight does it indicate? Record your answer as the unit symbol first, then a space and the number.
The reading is kg 124
